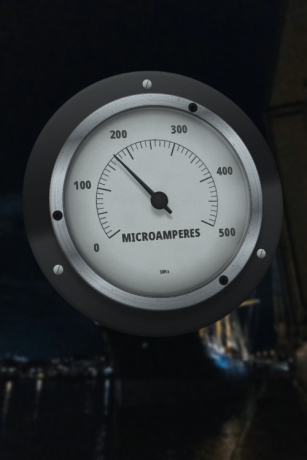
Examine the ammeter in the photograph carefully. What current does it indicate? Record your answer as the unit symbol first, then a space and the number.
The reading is µA 170
